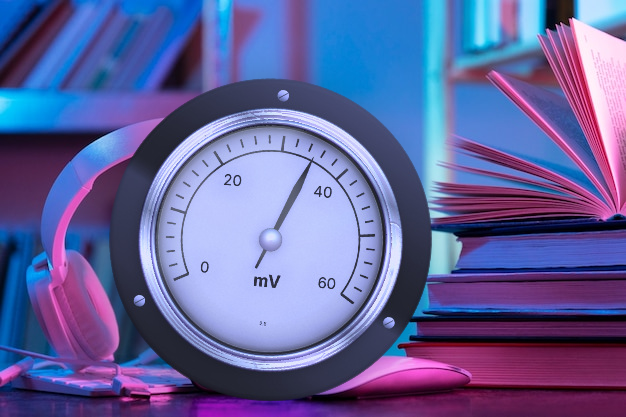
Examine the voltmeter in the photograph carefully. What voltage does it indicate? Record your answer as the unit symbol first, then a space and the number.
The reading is mV 35
